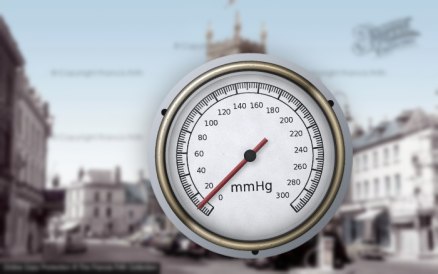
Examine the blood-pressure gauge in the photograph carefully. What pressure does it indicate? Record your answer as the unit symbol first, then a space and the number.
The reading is mmHg 10
